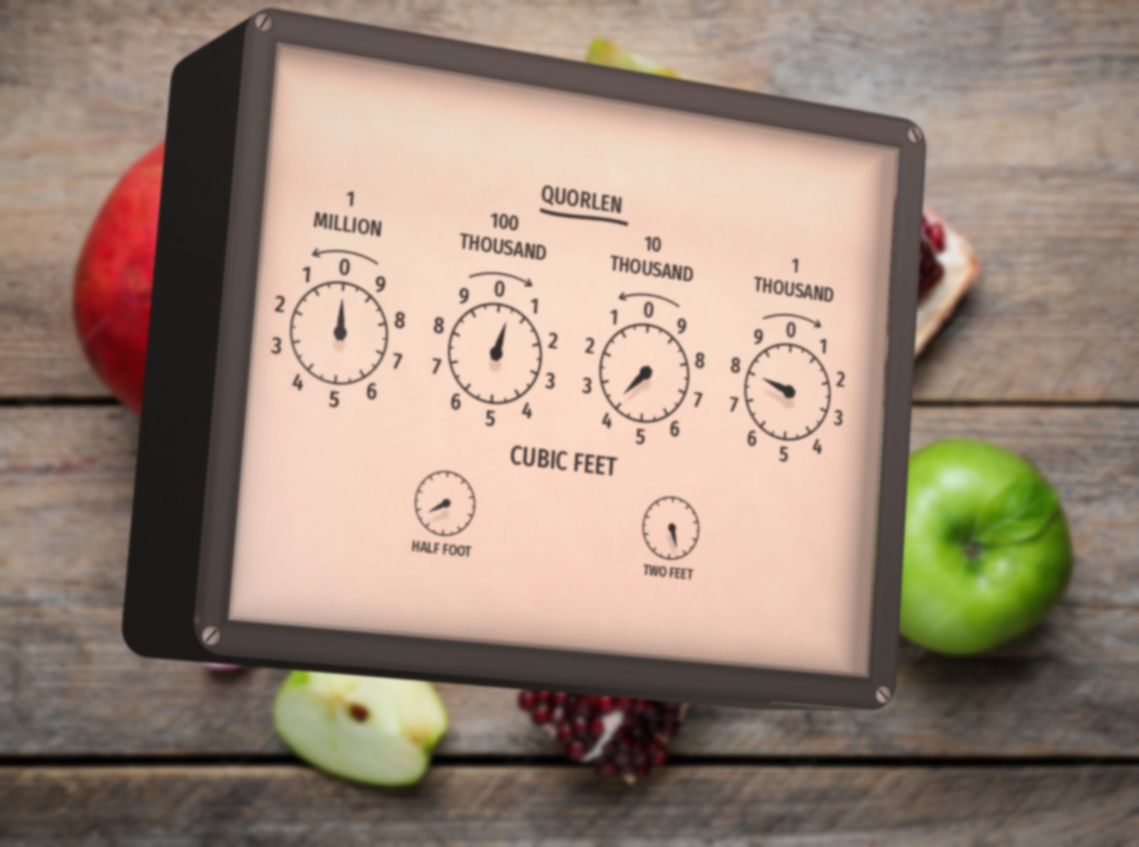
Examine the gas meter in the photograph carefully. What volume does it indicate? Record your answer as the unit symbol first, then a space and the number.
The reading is ft³ 3800
